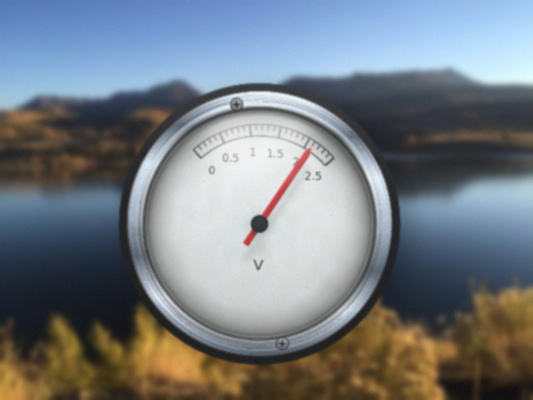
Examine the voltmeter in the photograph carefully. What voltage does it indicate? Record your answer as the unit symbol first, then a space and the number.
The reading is V 2.1
